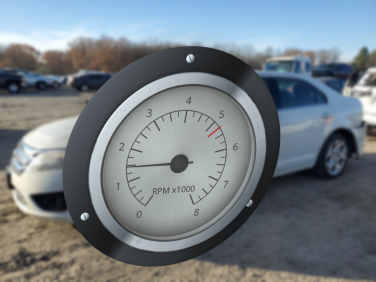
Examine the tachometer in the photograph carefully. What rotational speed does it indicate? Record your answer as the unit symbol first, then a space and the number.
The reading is rpm 1500
